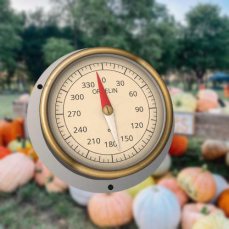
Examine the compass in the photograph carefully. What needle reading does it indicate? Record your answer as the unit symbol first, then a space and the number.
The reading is ° 350
